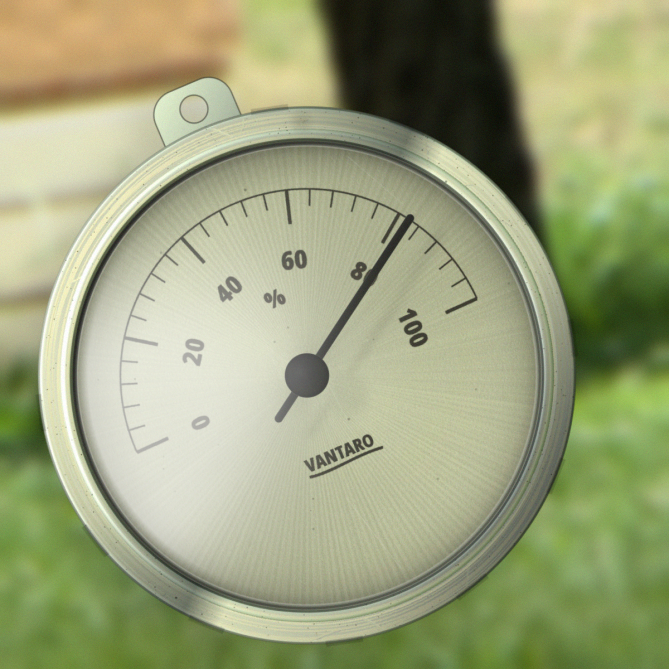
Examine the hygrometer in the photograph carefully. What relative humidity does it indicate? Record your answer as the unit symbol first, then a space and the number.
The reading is % 82
